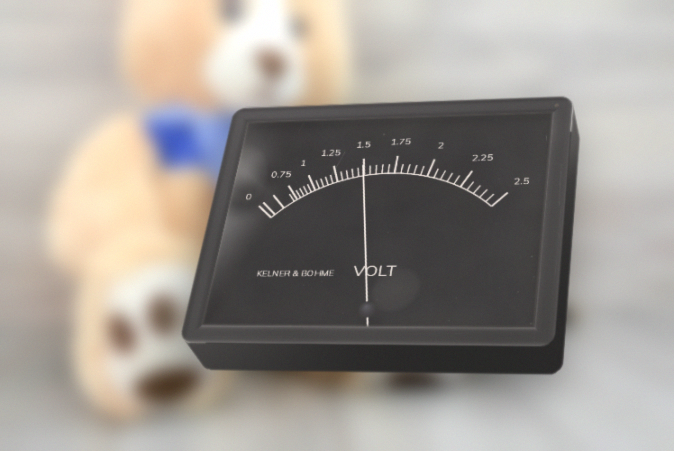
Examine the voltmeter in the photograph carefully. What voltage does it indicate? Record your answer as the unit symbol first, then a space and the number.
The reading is V 1.5
